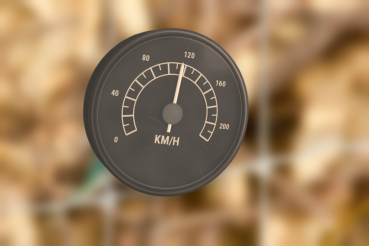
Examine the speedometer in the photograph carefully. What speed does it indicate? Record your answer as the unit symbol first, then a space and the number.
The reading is km/h 115
